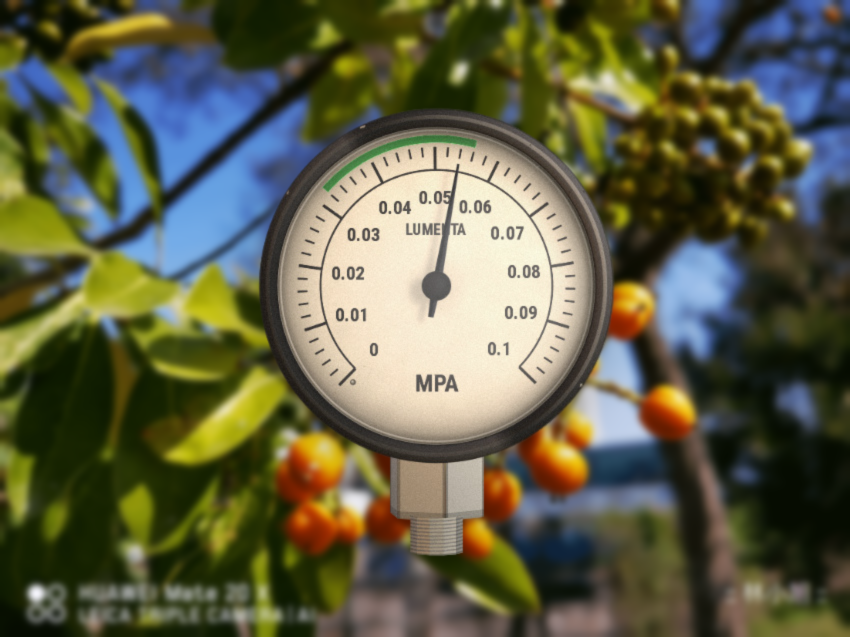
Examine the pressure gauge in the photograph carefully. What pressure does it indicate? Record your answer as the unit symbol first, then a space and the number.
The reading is MPa 0.054
